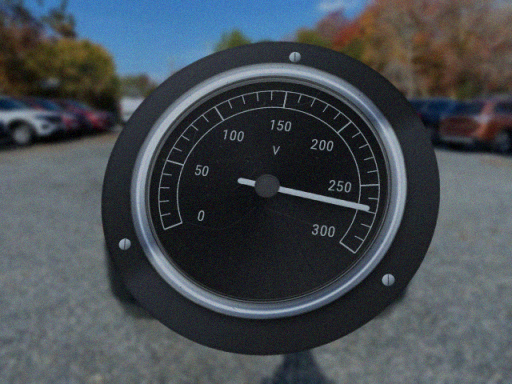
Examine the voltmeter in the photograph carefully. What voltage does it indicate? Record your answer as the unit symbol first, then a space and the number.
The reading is V 270
